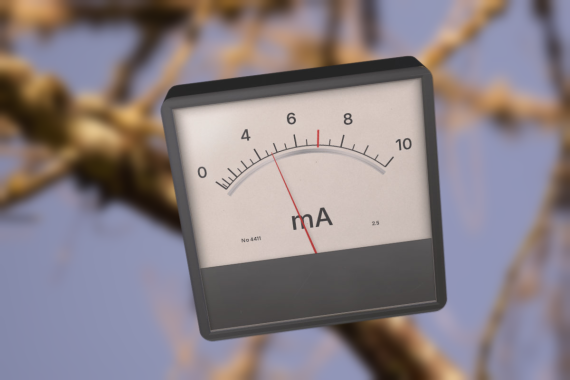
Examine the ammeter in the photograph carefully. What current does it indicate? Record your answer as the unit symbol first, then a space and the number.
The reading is mA 4.75
